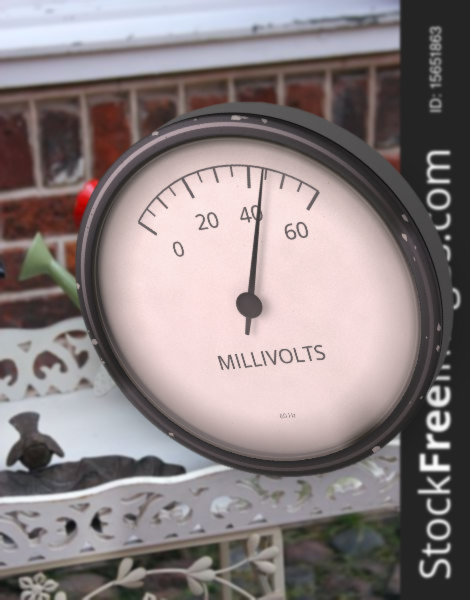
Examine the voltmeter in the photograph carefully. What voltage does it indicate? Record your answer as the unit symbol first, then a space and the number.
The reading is mV 45
